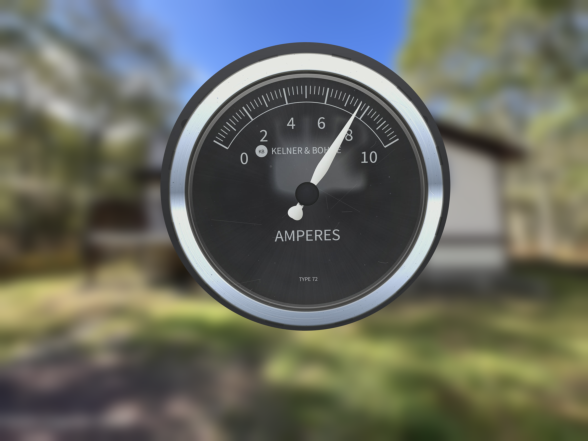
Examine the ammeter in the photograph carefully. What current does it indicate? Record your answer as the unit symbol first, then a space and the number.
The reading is A 7.6
